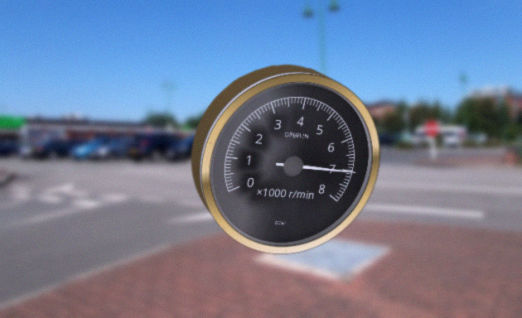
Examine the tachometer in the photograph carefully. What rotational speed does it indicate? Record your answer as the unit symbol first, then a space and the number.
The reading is rpm 7000
